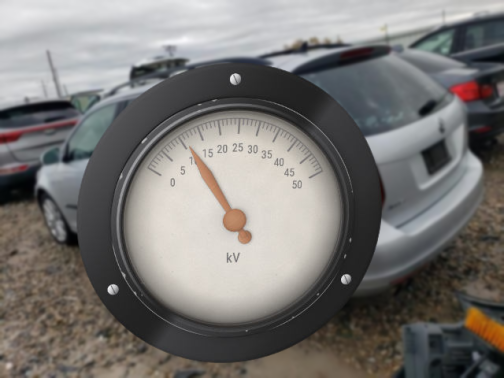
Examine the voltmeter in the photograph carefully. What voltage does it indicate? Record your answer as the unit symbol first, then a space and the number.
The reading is kV 11
